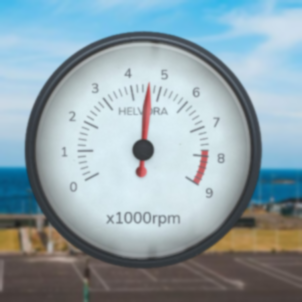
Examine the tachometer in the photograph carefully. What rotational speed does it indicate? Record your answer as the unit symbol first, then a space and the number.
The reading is rpm 4600
